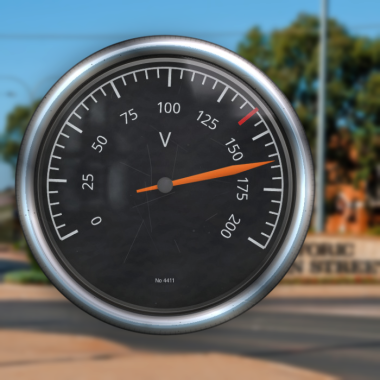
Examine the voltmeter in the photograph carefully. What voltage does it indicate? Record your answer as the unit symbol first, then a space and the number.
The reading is V 162.5
